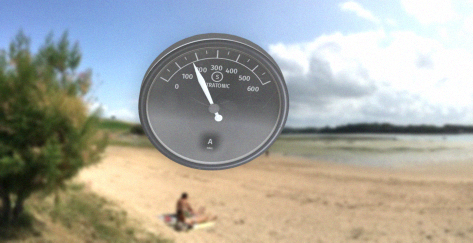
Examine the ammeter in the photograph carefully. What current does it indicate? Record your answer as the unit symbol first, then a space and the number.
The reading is A 175
